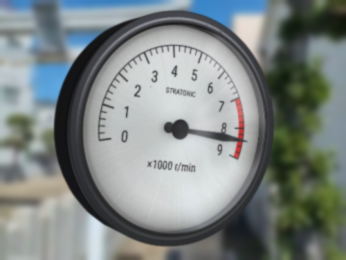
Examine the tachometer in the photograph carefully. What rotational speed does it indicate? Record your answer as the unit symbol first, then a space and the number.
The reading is rpm 8400
